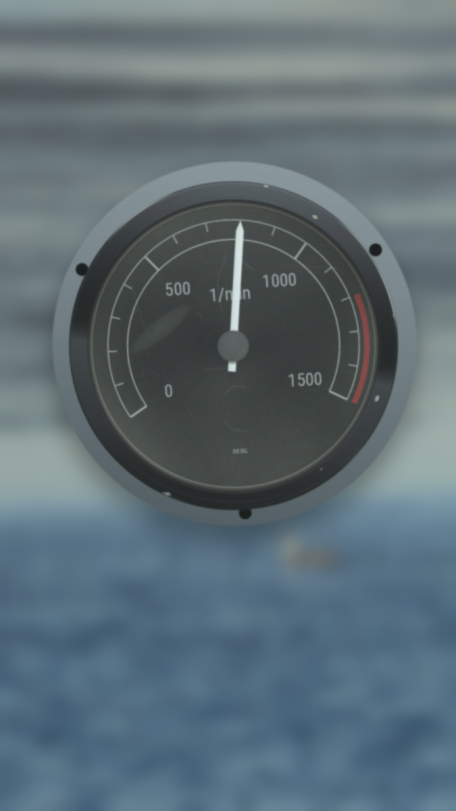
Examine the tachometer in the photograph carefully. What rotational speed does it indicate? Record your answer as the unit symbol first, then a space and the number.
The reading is rpm 800
